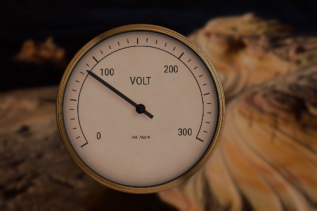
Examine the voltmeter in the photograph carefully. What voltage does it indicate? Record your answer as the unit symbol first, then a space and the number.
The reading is V 85
